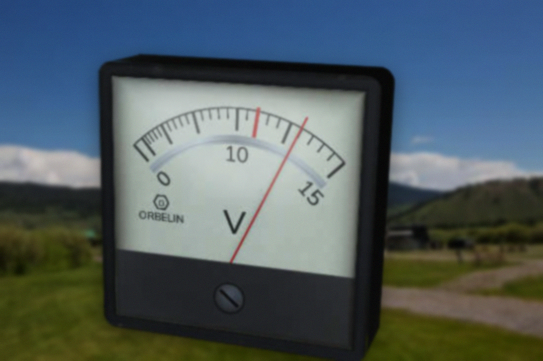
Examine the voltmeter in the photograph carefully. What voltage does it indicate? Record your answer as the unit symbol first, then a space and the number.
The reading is V 13
